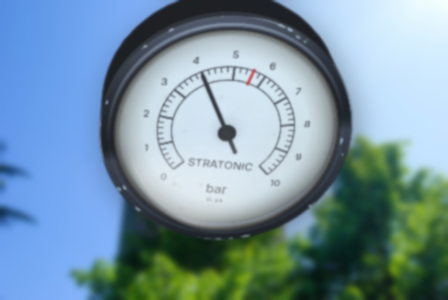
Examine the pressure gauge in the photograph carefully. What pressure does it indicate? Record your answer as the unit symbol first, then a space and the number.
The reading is bar 4
